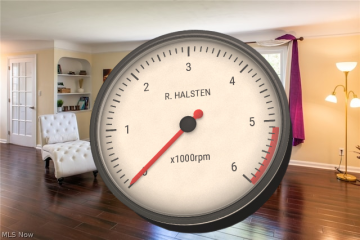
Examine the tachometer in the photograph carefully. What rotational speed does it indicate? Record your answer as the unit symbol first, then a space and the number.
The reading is rpm 0
